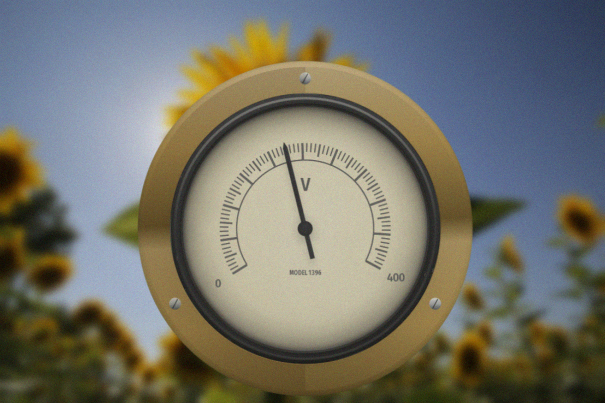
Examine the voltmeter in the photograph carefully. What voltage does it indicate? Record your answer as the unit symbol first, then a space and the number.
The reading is V 180
